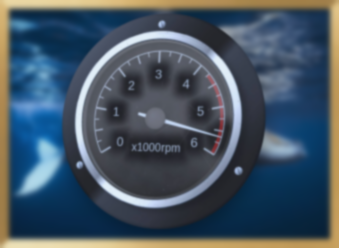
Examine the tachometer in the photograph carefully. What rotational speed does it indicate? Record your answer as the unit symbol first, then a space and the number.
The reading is rpm 5625
